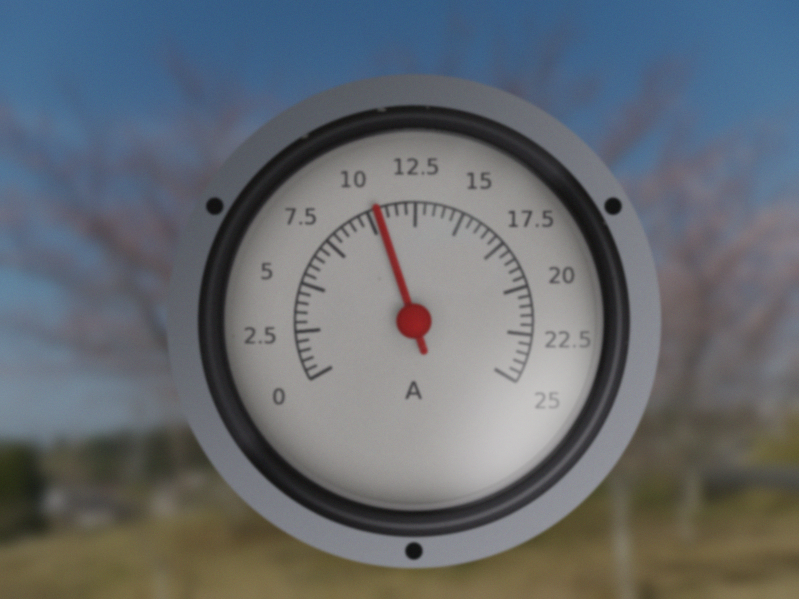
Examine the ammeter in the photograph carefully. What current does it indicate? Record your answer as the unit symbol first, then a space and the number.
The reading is A 10.5
